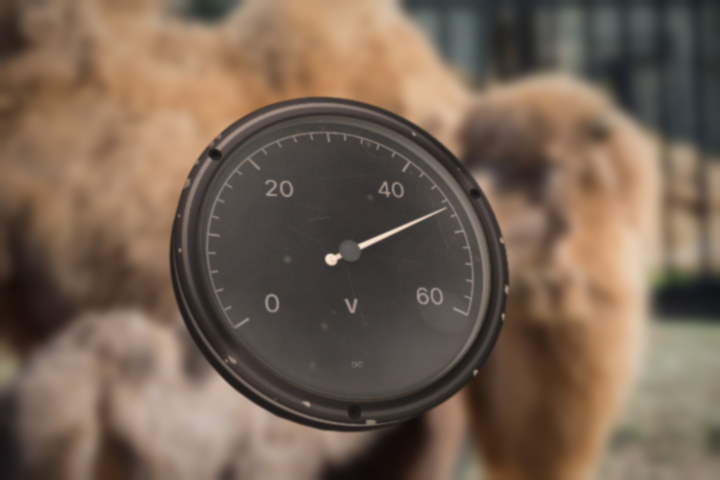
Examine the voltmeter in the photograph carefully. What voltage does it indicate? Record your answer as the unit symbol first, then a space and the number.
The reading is V 47
